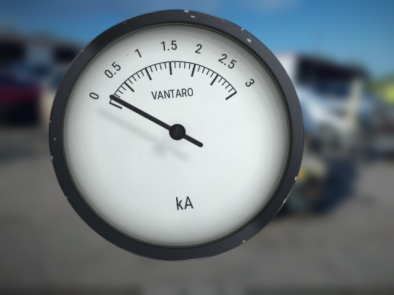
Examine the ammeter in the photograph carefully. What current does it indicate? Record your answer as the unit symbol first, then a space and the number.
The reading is kA 0.1
